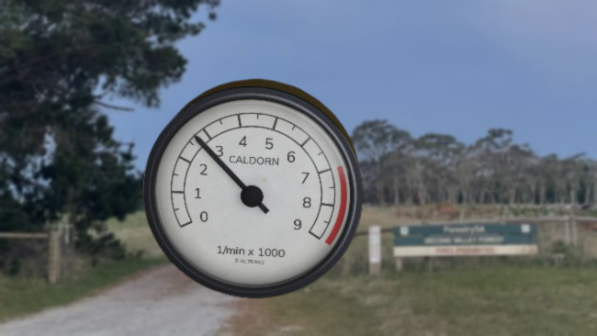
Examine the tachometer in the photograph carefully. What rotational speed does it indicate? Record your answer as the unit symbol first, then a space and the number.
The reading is rpm 2750
